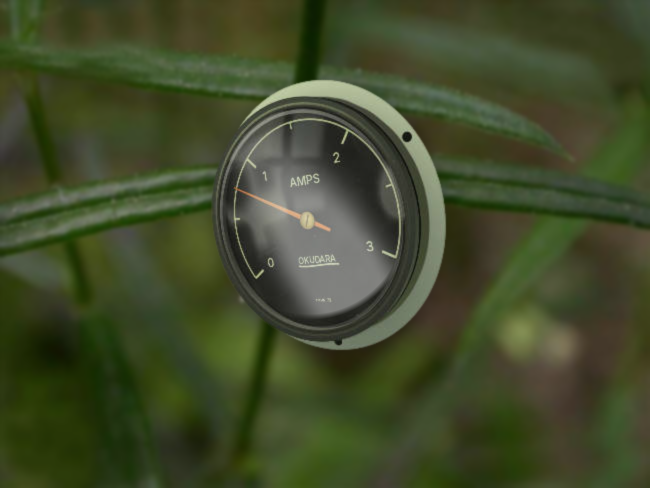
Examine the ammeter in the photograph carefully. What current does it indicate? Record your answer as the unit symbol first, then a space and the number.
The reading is A 0.75
